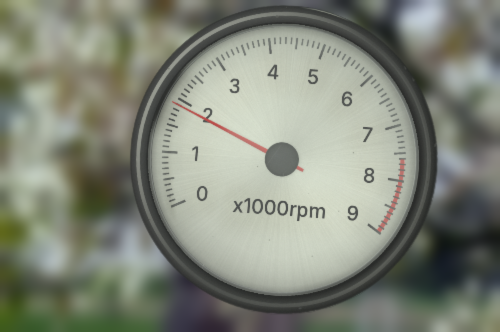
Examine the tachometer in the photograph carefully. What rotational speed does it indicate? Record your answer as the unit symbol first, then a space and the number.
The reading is rpm 1900
